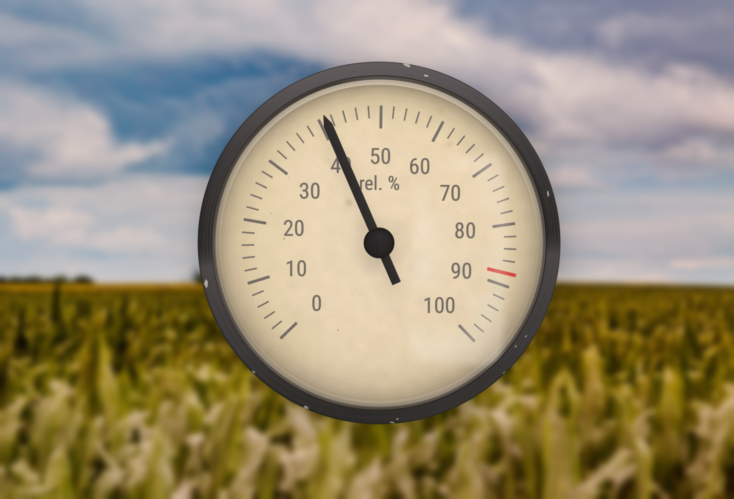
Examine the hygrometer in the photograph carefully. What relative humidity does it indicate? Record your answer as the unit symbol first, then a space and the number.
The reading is % 41
